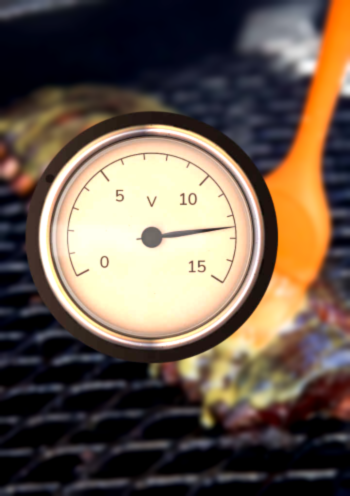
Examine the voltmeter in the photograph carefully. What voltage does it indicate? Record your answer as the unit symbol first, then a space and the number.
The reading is V 12.5
